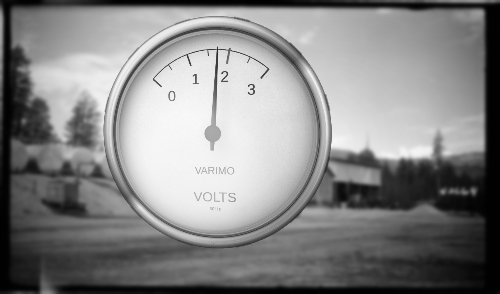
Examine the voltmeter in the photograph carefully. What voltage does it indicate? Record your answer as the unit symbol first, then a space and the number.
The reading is V 1.75
